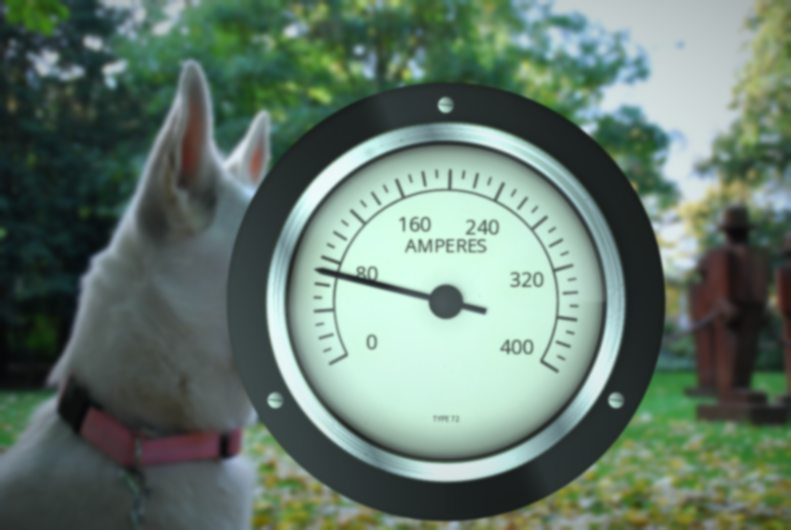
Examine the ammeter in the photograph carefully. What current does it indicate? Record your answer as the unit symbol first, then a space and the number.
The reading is A 70
